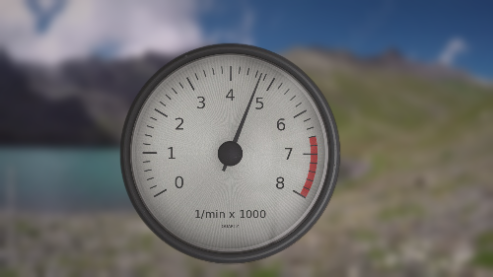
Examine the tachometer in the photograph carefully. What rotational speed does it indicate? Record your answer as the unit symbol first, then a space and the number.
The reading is rpm 4700
